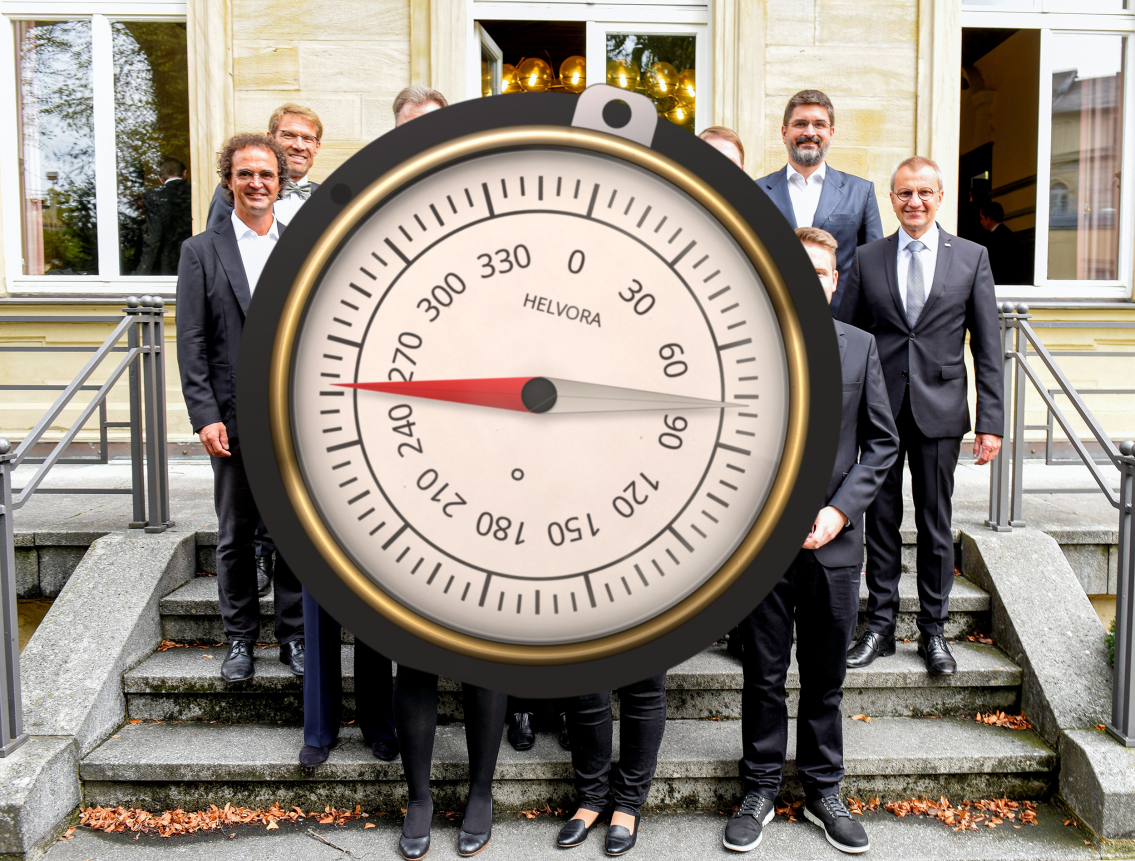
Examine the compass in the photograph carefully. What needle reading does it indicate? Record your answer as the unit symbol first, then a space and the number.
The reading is ° 257.5
